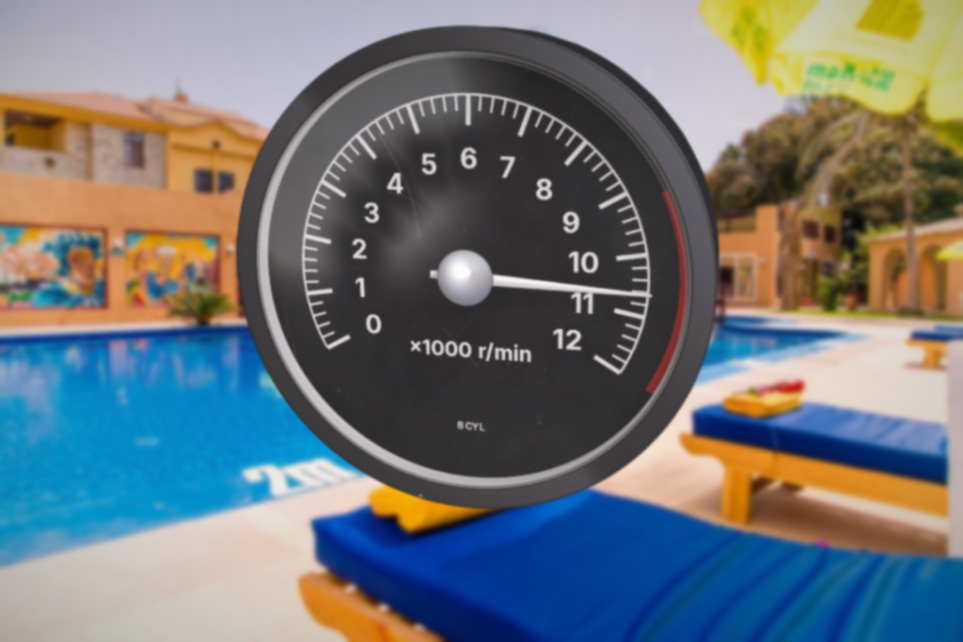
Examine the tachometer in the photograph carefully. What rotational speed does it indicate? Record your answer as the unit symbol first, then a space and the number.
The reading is rpm 10600
